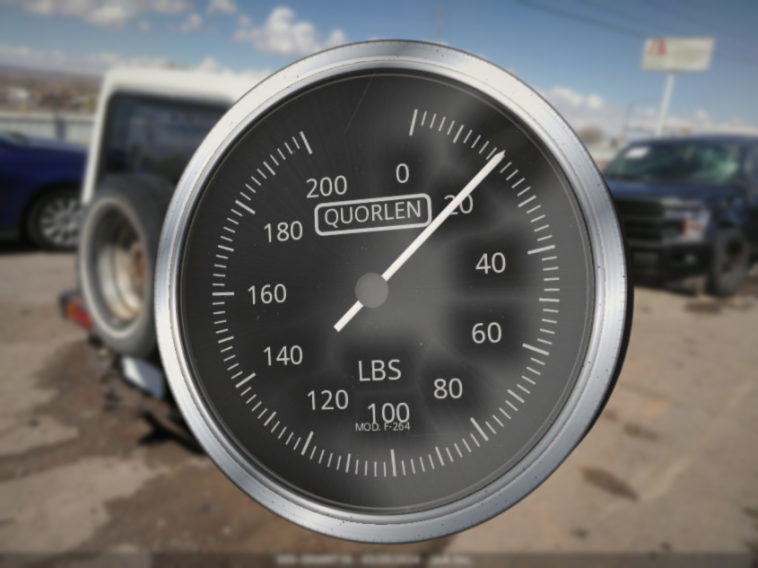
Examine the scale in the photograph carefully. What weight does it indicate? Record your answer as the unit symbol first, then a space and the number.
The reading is lb 20
